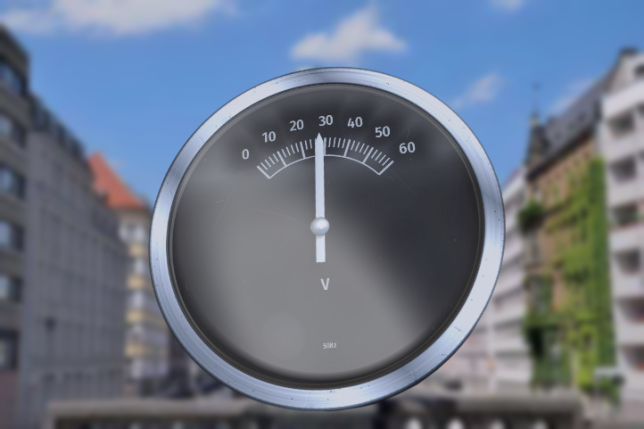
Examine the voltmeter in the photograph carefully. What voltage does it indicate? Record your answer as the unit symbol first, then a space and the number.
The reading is V 28
